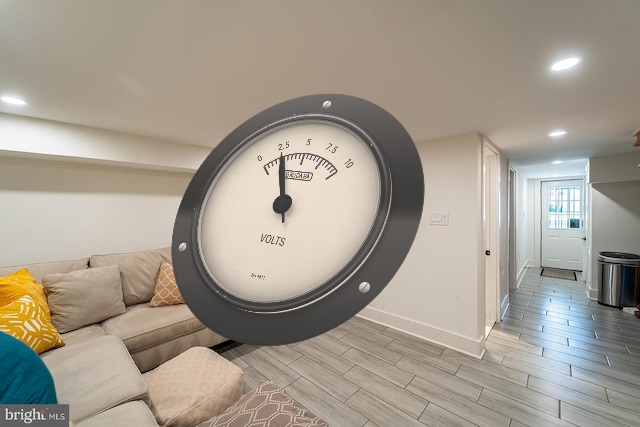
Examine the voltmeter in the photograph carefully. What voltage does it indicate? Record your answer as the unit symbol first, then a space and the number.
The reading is V 2.5
